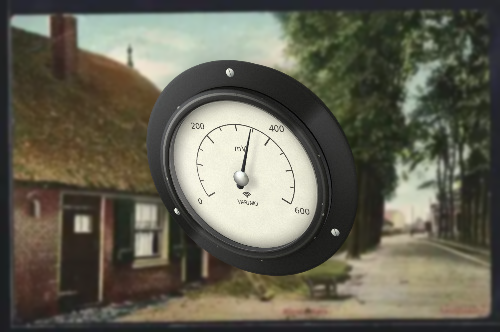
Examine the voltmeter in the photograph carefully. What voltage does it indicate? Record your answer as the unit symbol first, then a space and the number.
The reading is mV 350
